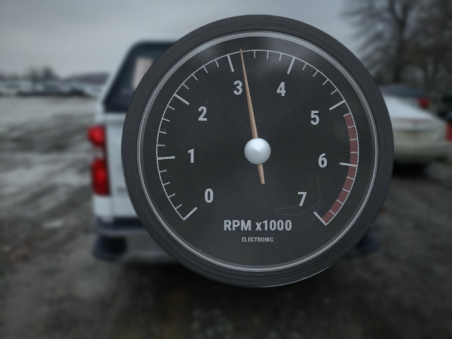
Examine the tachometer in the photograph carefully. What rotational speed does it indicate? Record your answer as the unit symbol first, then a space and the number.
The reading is rpm 3200
